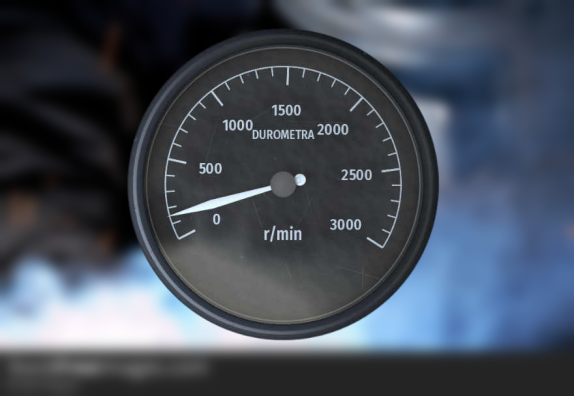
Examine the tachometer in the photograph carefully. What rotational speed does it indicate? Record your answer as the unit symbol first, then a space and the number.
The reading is rpm 150
